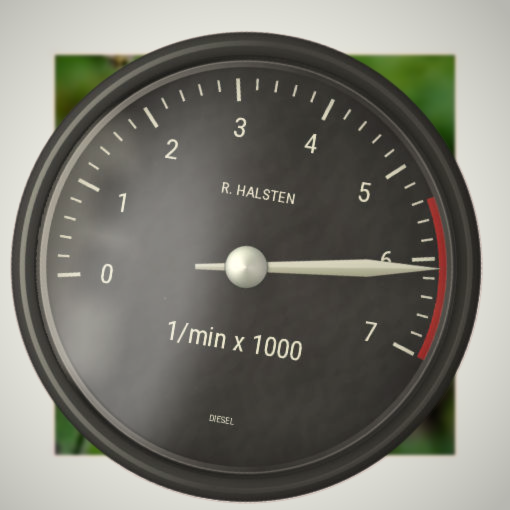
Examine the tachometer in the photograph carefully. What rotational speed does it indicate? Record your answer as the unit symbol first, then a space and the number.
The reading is rpm 6100
